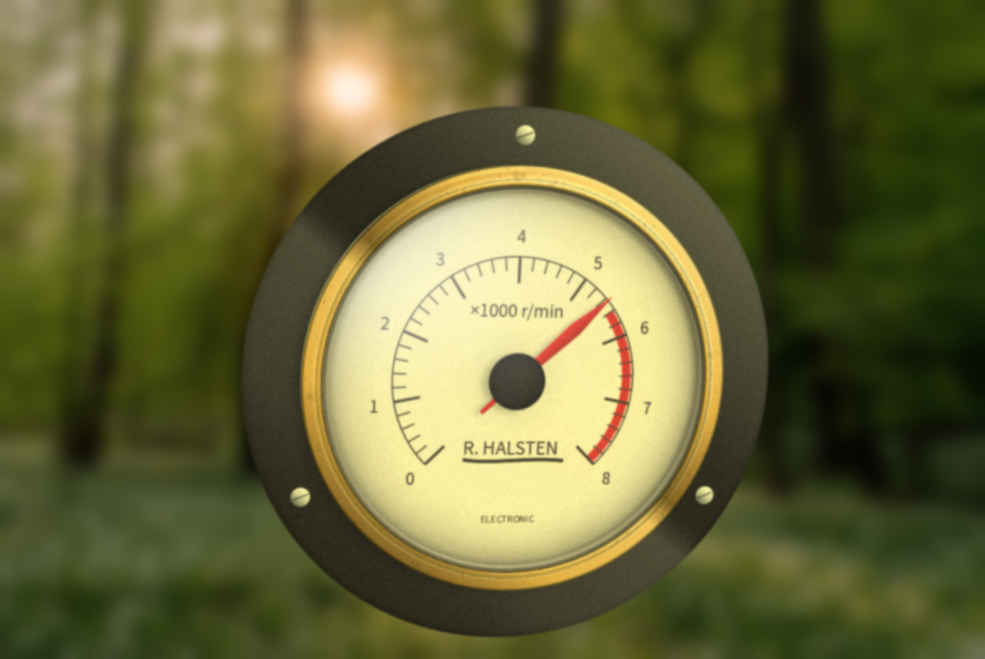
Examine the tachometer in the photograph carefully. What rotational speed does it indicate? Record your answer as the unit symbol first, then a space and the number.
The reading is rpm 5400
